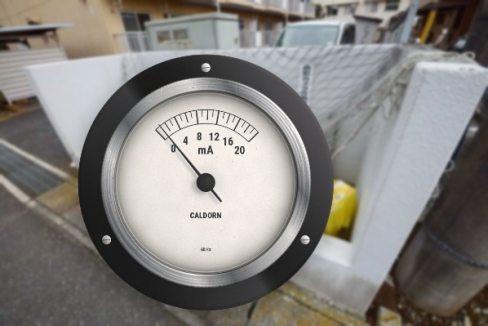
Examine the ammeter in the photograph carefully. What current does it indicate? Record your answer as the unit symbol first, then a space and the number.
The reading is mA 1
